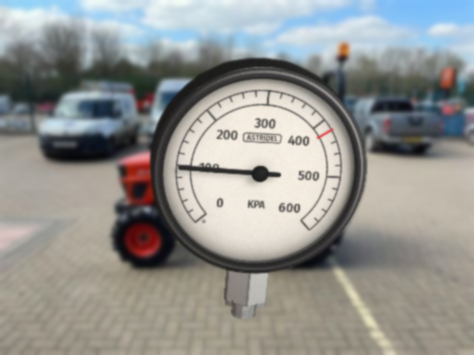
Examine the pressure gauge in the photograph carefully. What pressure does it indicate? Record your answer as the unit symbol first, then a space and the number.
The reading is kPa 100
